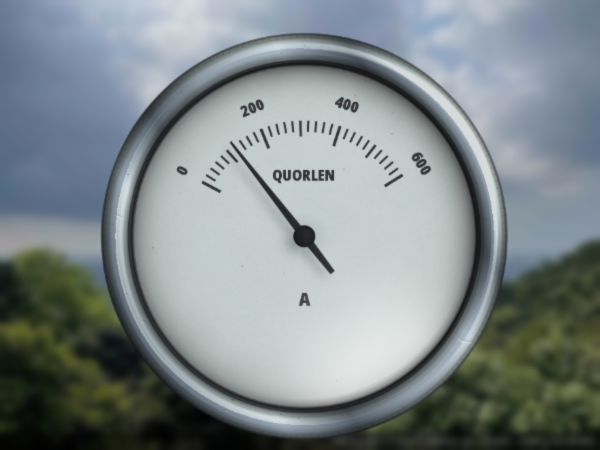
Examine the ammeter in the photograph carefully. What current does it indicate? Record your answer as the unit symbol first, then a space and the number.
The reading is A 120
